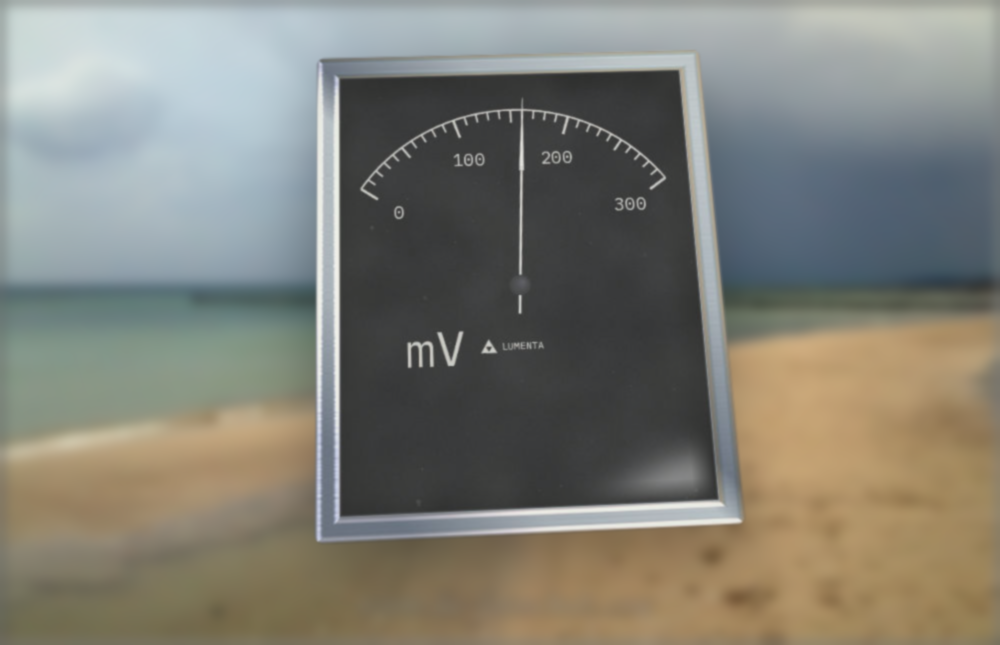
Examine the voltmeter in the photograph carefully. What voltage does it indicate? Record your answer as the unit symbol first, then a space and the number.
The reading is mV 160
